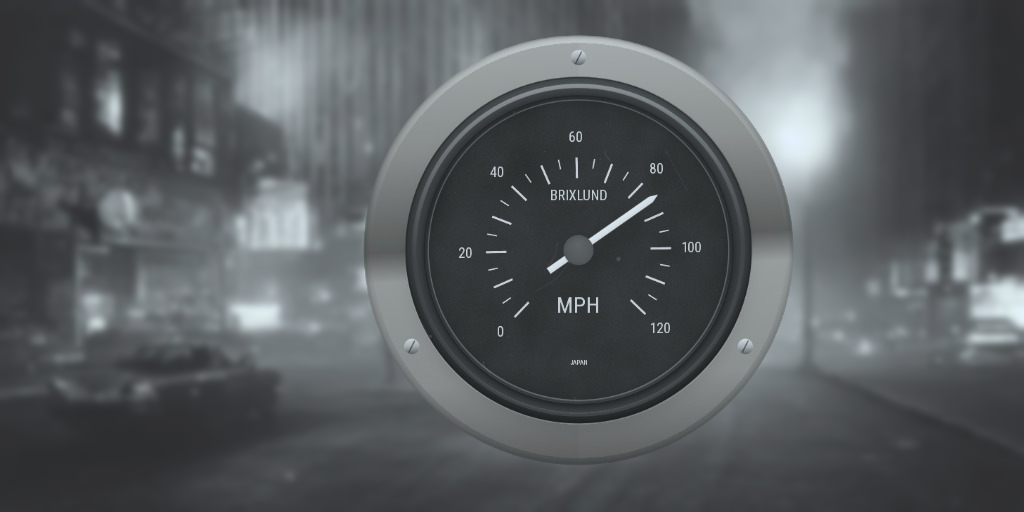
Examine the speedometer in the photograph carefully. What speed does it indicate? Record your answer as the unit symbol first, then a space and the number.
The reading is mph 85
